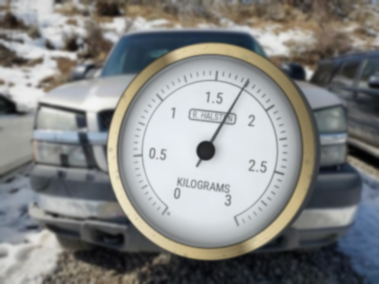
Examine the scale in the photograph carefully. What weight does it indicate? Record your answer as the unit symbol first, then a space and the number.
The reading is kg 1.75
